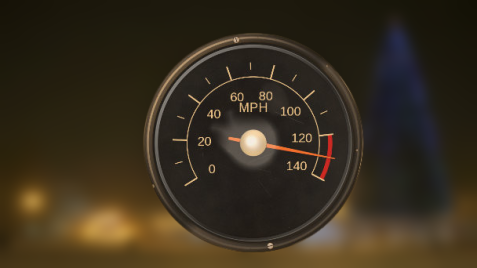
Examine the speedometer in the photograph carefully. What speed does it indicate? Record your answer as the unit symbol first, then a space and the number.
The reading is mph 130
